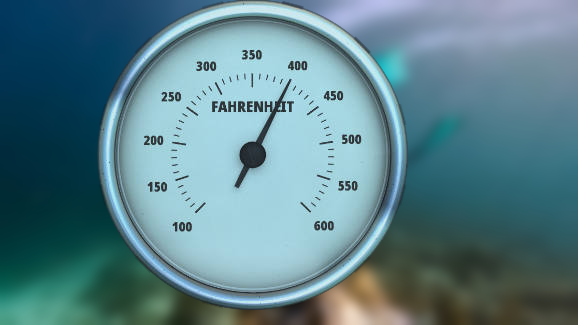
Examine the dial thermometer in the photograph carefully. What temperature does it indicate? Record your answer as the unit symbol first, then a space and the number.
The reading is °F 400
